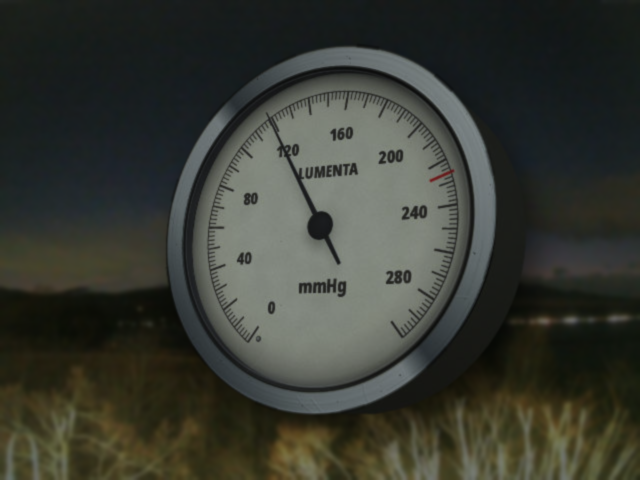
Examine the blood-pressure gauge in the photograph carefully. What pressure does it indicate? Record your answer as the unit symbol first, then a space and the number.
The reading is mmHg 120
